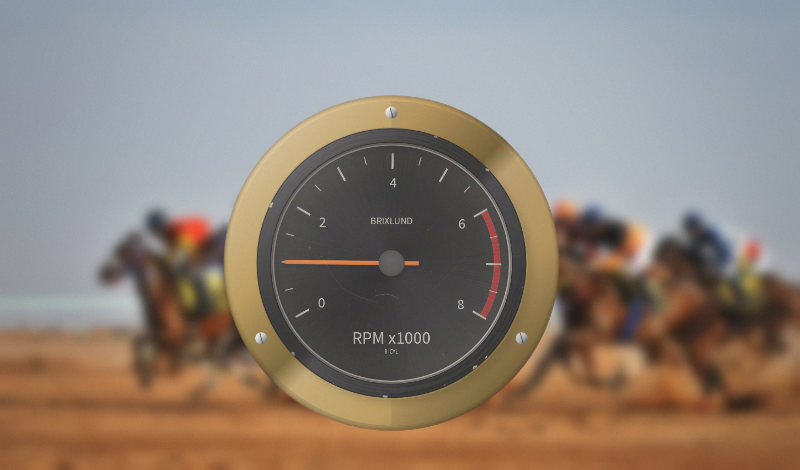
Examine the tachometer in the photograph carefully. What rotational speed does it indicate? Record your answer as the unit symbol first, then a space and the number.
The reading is rpm 1000
